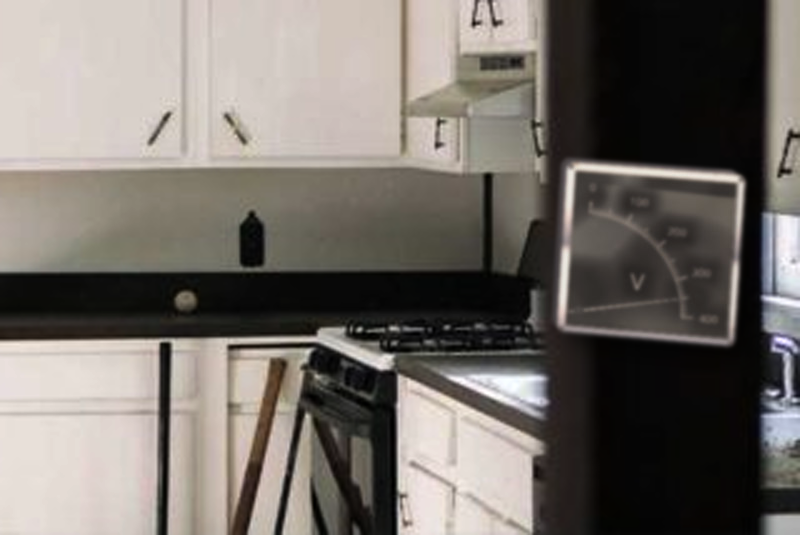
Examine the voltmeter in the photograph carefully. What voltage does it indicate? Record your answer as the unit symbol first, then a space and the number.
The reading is V 350
